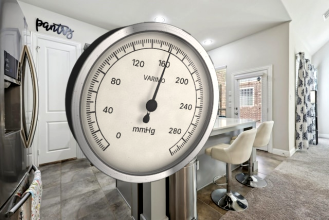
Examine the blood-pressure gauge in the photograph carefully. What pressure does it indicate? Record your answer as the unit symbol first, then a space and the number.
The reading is mmHg 160
